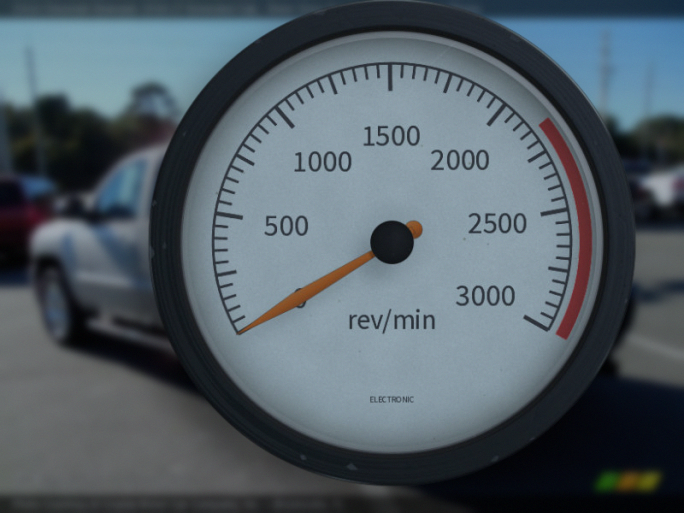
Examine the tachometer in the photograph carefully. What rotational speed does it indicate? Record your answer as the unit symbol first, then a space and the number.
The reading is rpm 0
